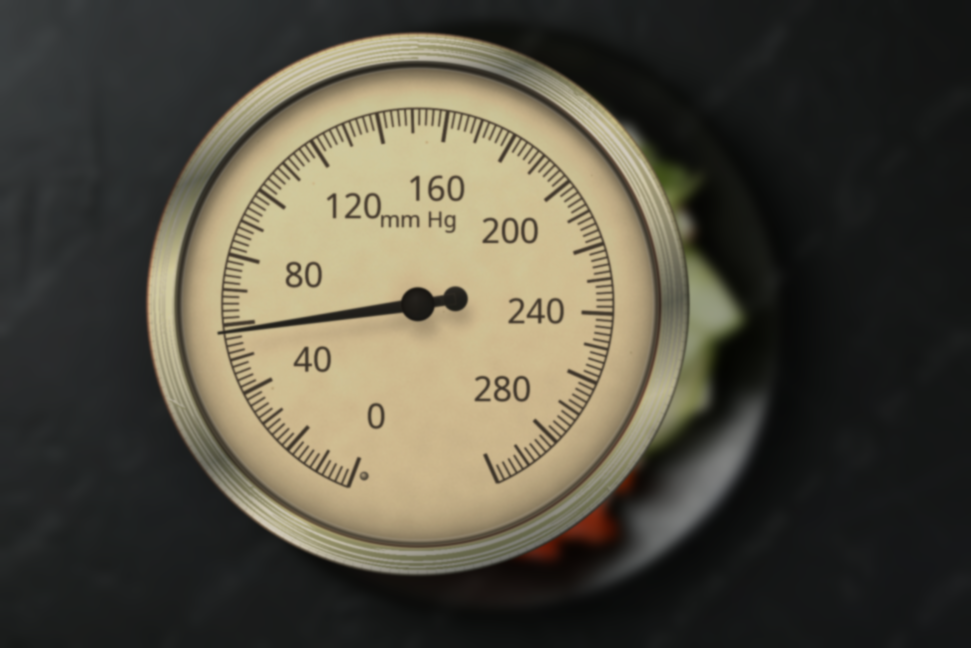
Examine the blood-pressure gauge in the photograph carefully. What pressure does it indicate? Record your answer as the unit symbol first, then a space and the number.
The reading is mmHg 58
